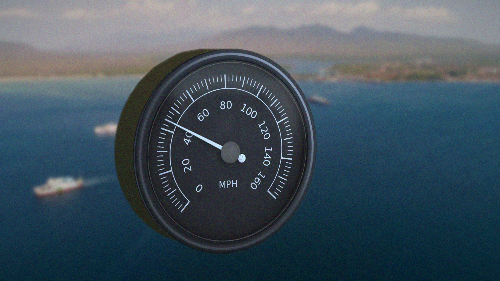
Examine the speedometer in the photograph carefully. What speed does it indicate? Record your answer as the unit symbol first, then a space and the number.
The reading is mph 44
